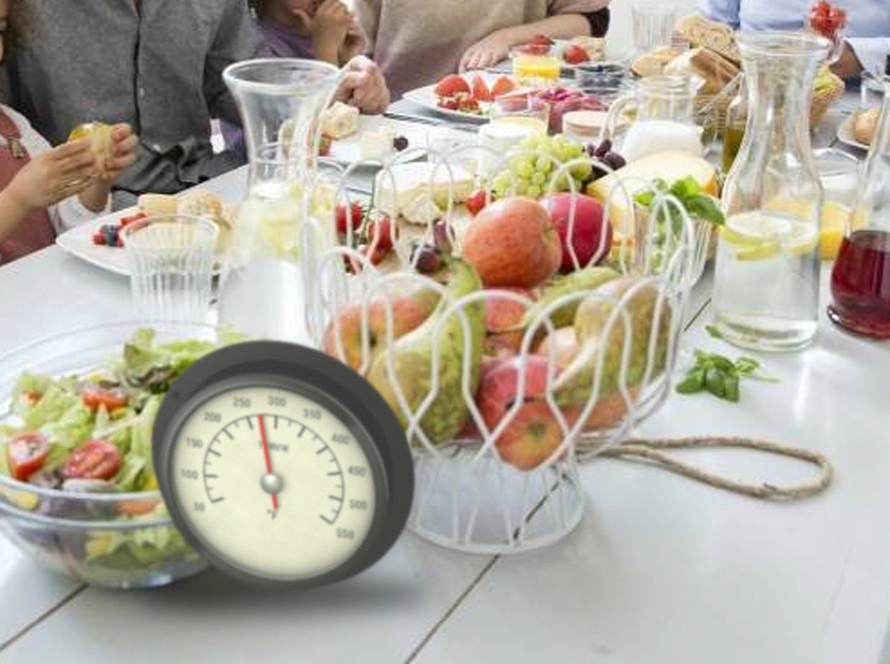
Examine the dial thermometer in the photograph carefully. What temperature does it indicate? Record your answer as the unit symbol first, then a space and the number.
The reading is °F 275
